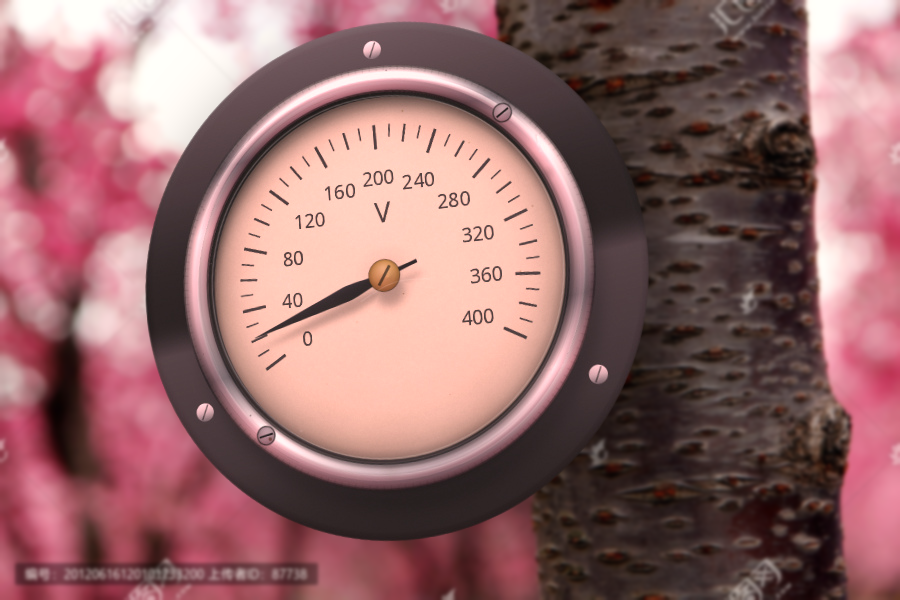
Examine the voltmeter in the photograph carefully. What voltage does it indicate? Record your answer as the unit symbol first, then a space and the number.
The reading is V 20
